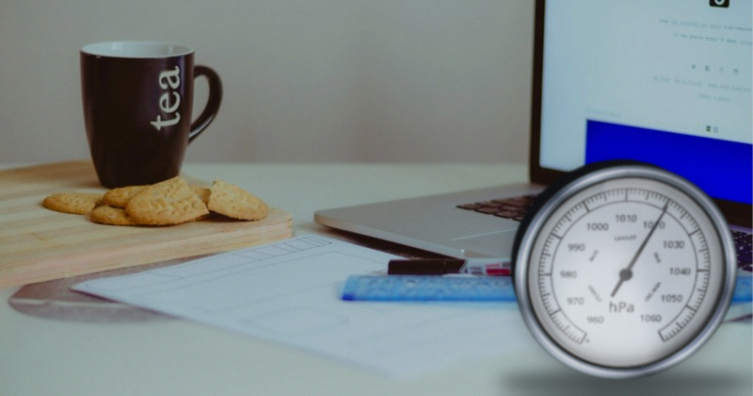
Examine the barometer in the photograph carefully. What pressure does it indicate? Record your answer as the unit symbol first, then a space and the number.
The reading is hPa 1020
